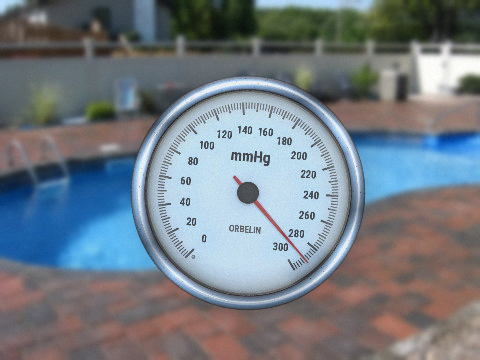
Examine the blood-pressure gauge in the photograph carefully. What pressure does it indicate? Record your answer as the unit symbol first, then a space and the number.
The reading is mmHg 290
